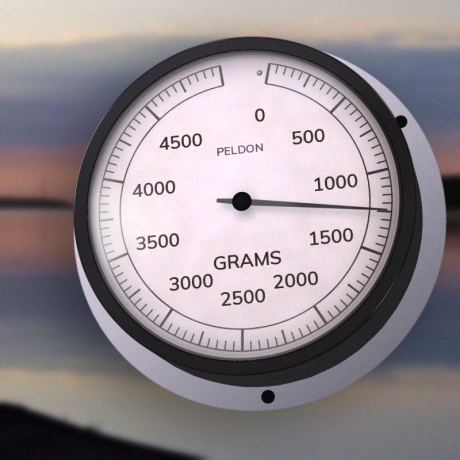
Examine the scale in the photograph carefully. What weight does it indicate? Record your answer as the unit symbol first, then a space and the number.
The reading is g 1250
